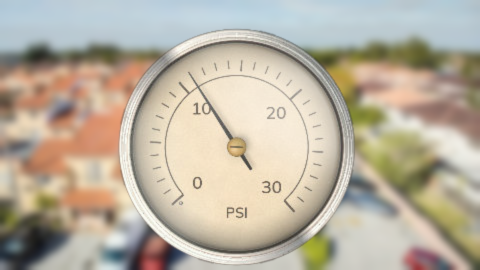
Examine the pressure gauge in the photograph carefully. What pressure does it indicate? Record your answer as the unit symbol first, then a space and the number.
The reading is psi 11
